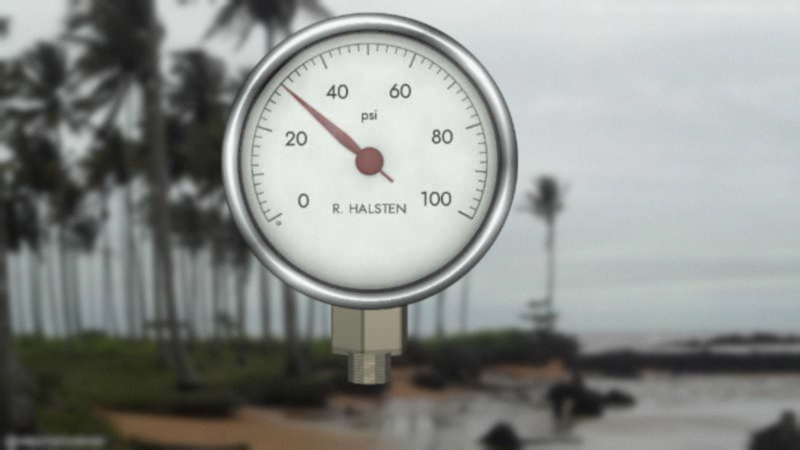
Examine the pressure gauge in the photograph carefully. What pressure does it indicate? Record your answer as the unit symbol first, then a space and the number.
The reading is psi 30
